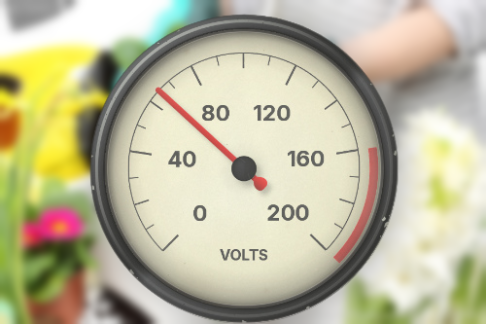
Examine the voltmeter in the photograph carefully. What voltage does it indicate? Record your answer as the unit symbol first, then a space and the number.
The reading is V 65
